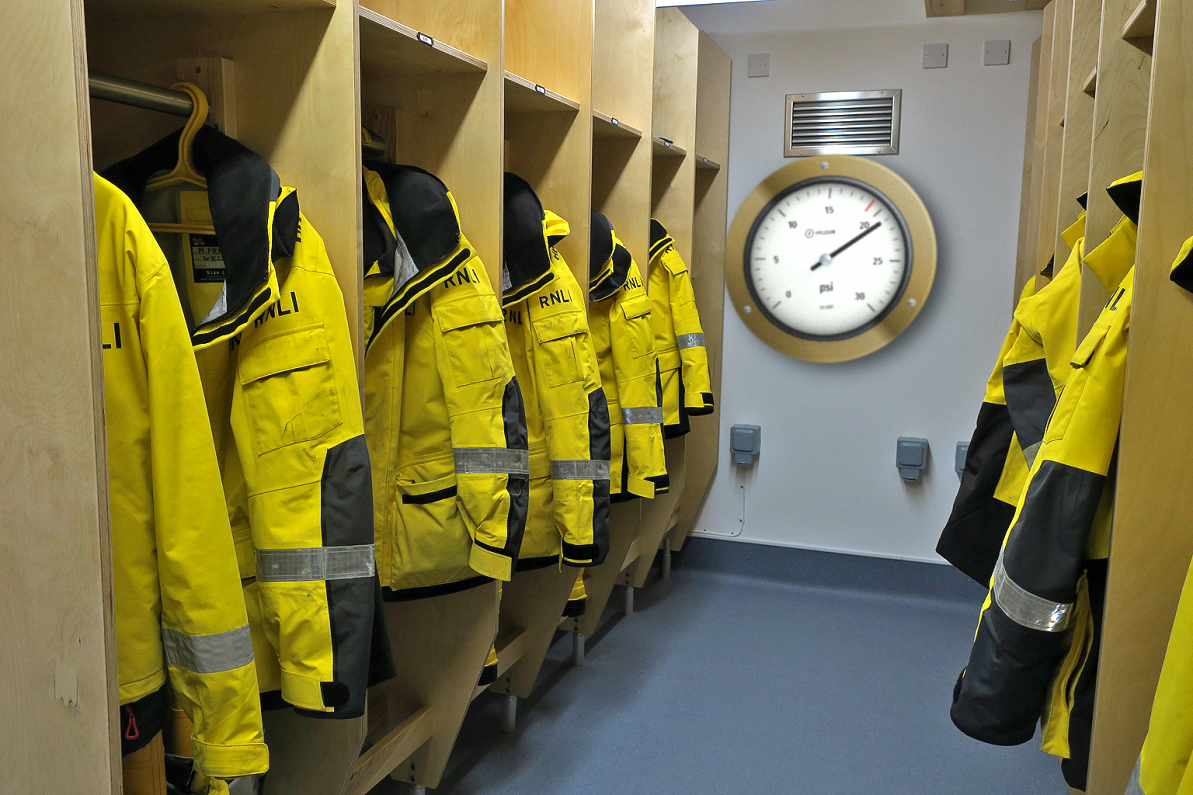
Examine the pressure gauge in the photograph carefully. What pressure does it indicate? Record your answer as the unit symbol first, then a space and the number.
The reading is psi 21
